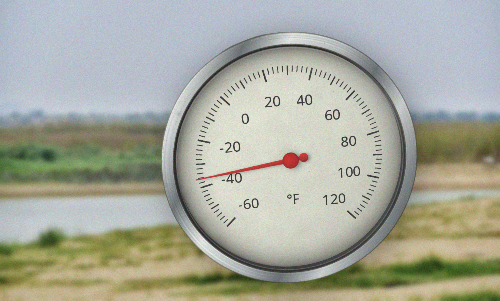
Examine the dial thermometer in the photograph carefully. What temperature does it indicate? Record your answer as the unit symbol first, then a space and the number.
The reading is °F -36
